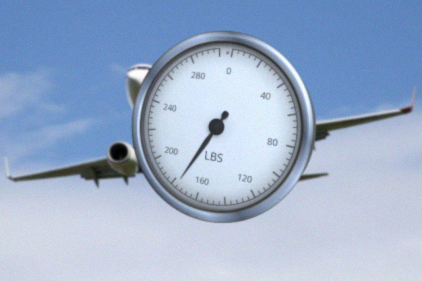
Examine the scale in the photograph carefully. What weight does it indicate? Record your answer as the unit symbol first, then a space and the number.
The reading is lb 176
